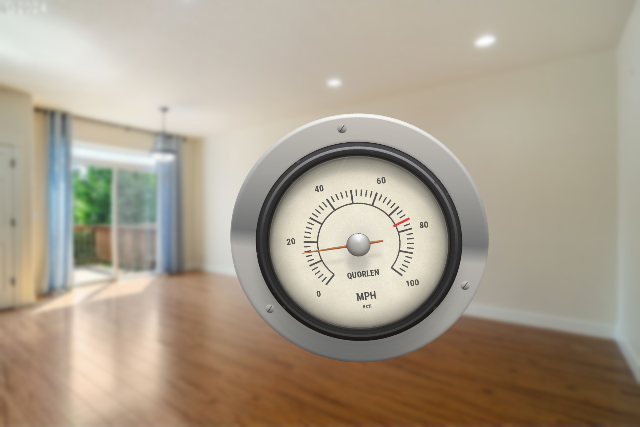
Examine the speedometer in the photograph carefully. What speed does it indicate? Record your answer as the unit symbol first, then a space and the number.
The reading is mph 16
